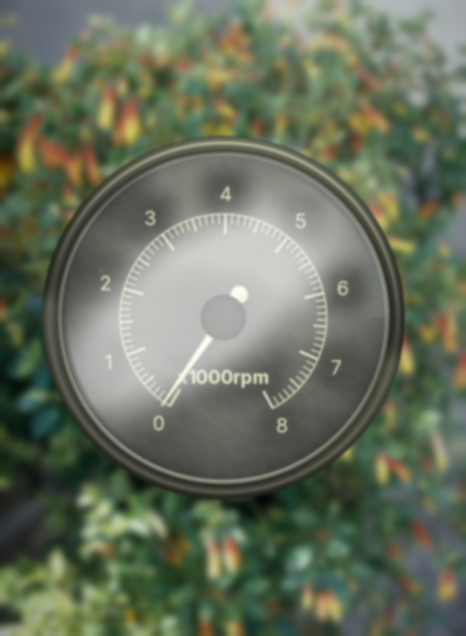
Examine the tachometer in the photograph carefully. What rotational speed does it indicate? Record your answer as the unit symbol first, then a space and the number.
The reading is rpm 100
